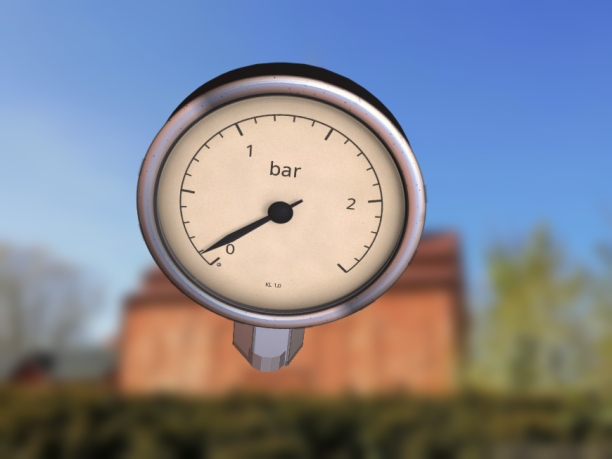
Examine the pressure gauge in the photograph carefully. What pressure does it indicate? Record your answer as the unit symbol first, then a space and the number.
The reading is bar 0.1
